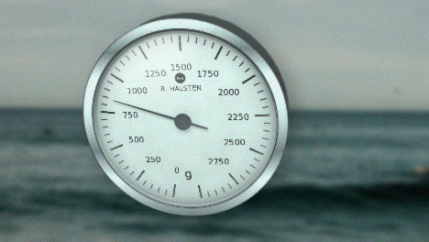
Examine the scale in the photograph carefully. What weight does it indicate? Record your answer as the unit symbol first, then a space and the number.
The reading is g 850
